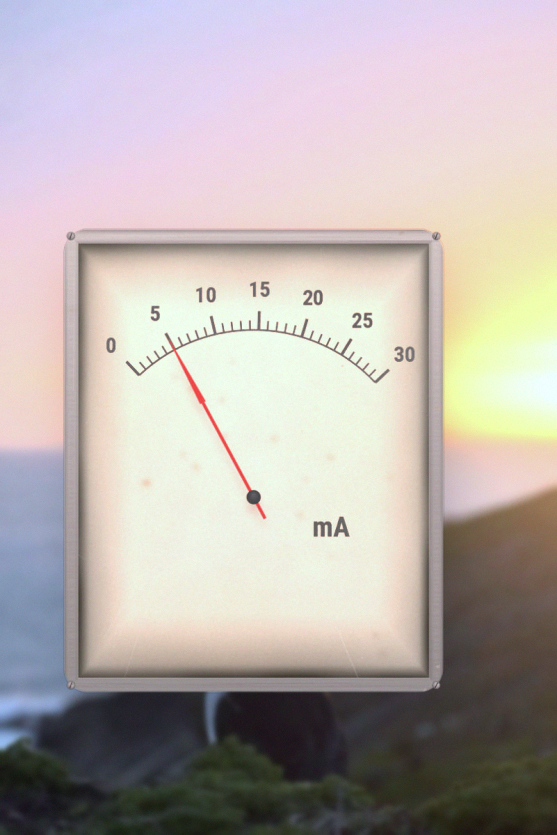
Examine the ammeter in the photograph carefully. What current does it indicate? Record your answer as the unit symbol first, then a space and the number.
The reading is mA 5
